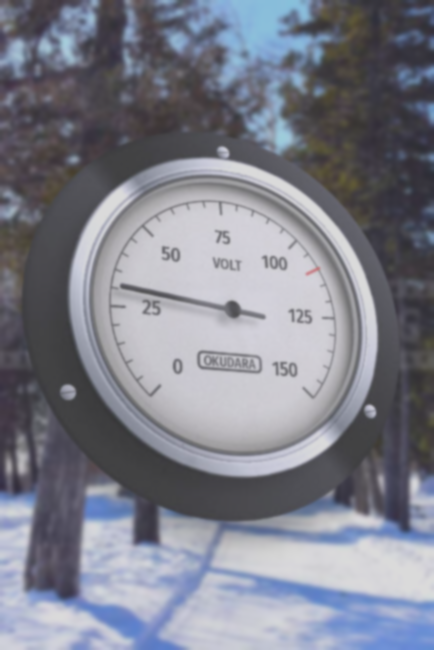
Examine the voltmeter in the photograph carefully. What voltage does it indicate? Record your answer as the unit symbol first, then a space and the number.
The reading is V 30
